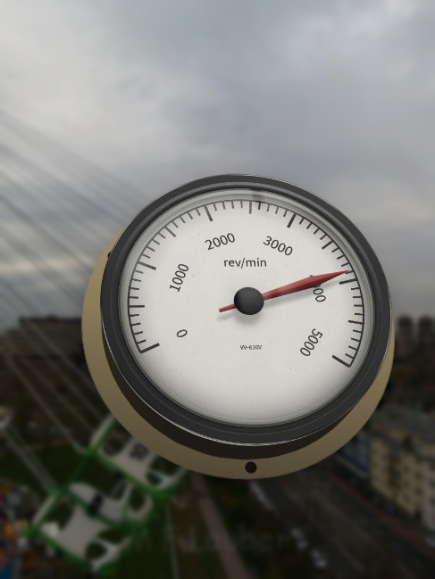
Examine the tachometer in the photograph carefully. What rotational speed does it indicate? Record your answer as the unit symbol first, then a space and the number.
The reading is rpm 3900
